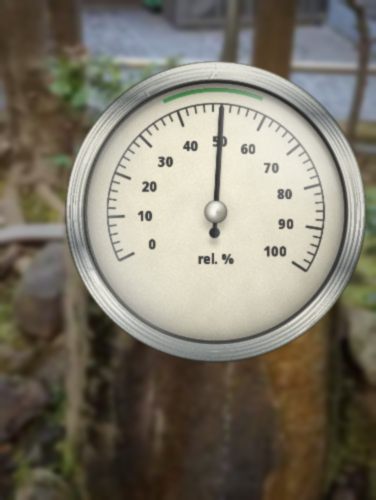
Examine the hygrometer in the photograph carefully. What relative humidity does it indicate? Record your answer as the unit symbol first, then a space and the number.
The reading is % 50
